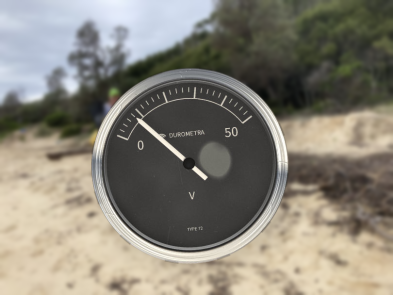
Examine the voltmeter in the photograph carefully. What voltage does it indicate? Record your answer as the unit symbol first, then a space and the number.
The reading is V 8
